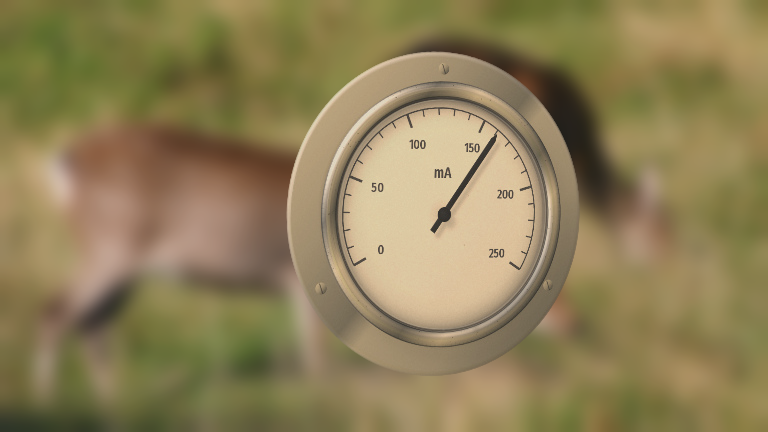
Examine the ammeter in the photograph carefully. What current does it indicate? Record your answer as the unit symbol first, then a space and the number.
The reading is mA 160
